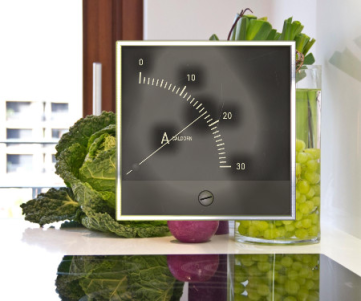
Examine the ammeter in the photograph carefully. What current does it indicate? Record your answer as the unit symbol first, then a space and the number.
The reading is A 17
